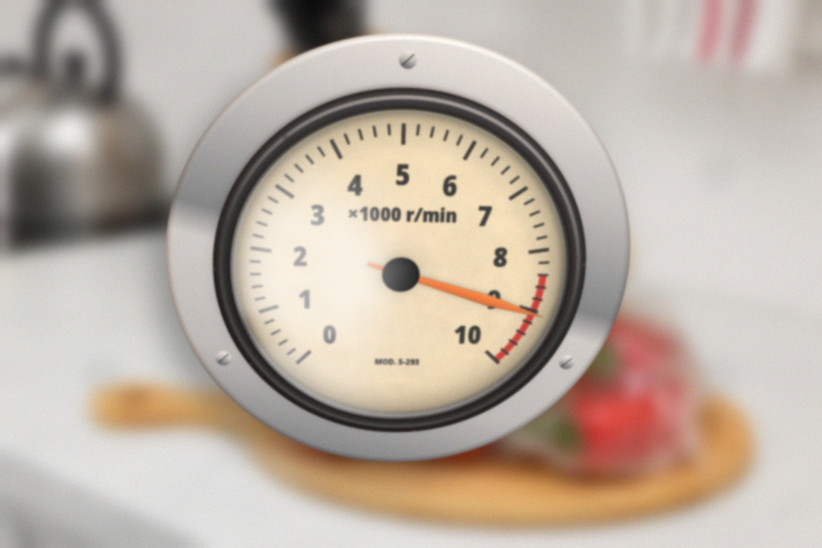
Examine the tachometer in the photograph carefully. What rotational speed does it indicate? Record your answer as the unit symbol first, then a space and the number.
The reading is rpm 9000
